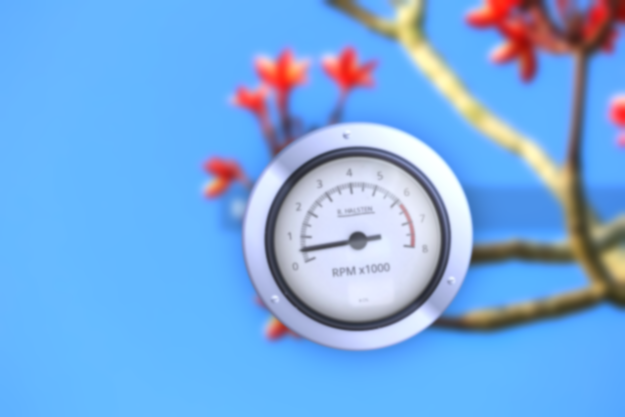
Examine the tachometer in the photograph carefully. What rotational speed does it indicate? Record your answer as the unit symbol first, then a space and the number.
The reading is rpm 500
